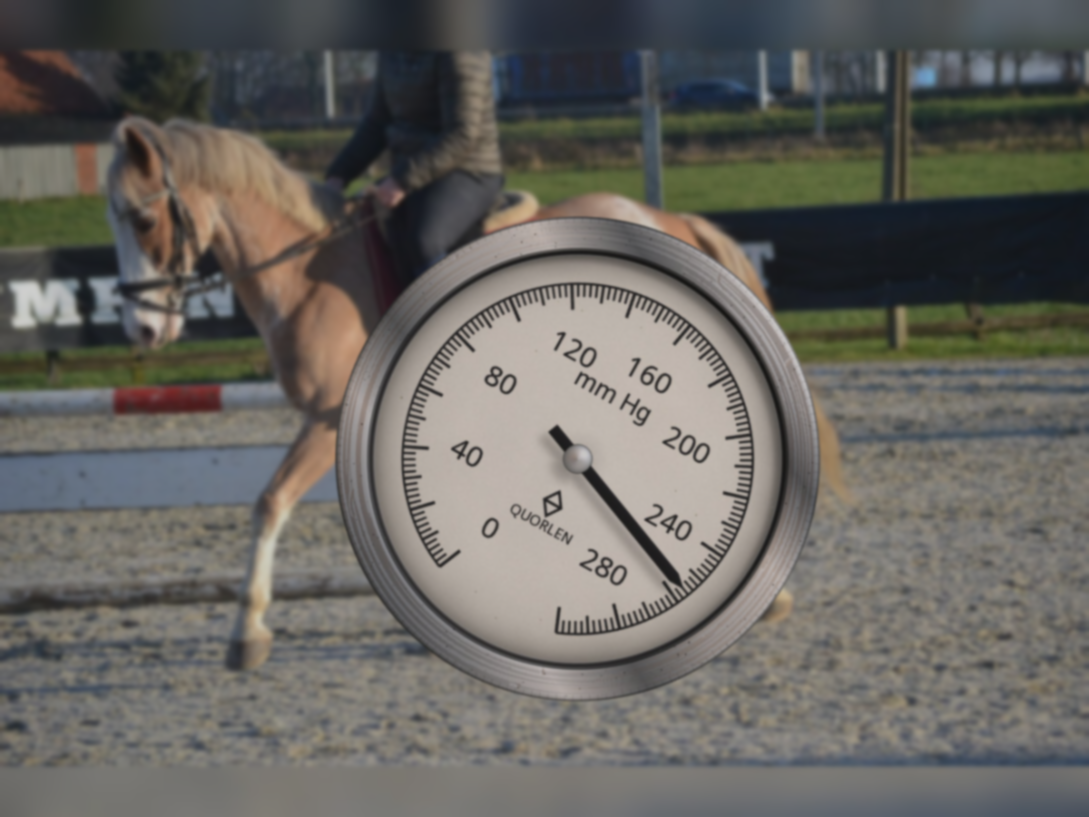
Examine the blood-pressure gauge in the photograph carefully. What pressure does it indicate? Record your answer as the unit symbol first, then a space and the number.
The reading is mmHg 256
